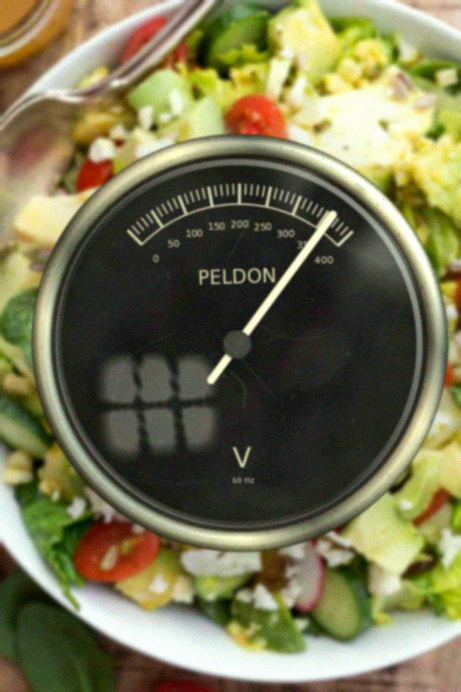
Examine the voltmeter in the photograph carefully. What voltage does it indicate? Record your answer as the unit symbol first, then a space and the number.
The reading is V 360
